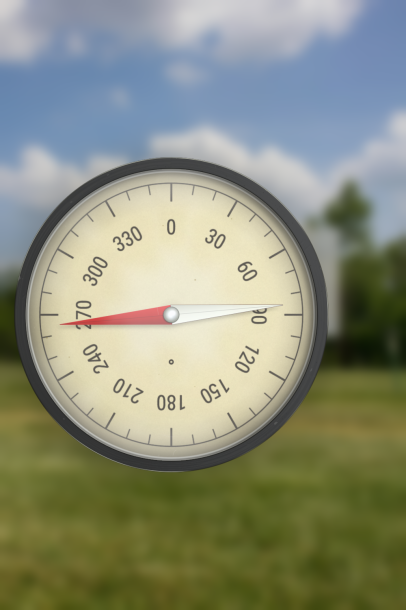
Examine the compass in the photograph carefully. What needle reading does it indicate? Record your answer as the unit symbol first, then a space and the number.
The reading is ° 265
